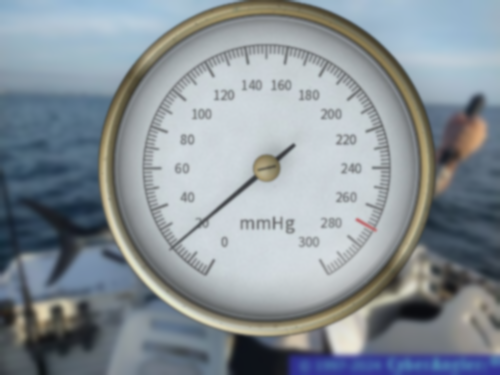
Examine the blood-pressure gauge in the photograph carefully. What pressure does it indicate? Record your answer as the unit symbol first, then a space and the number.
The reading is mmHg 20
